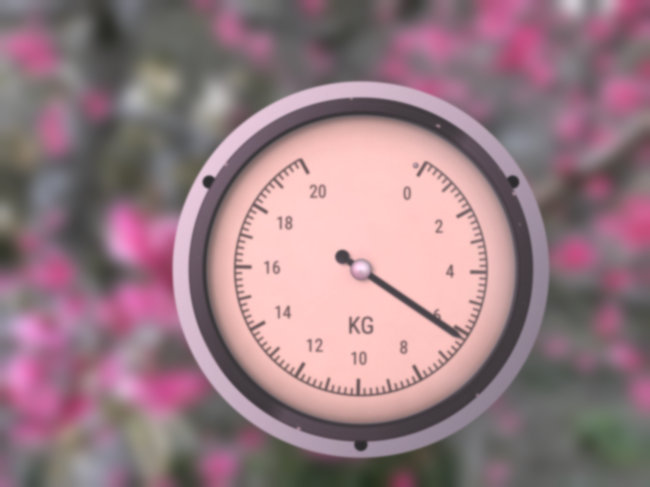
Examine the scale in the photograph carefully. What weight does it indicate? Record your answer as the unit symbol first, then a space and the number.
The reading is kg 6.2
